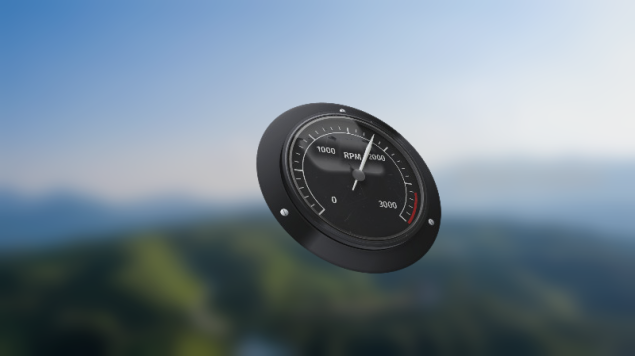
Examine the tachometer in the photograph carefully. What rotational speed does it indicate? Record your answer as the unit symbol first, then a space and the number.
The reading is rpm 1800
